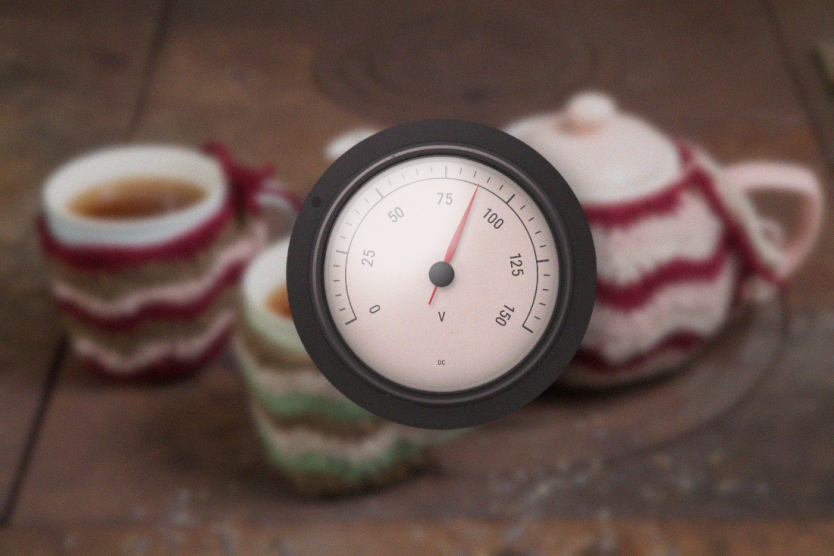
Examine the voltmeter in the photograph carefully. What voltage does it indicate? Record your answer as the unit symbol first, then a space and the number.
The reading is V 87.5
